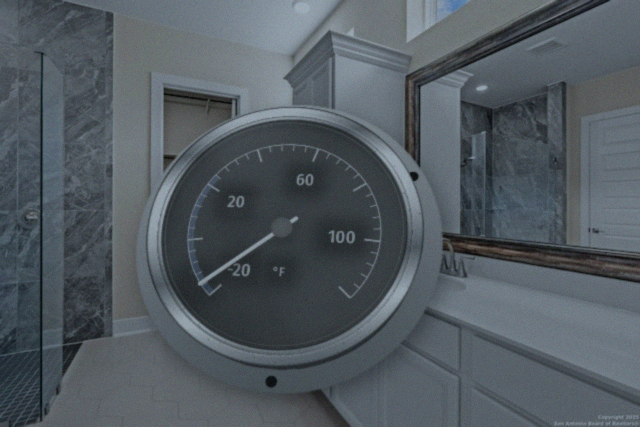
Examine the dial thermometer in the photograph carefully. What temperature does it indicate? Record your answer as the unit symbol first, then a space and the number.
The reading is °F -16
